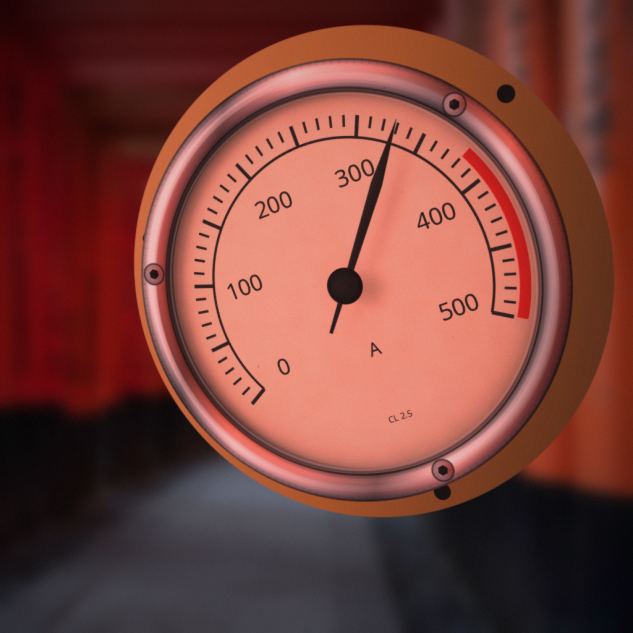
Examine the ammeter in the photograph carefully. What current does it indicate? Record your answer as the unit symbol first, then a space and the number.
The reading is A 330
